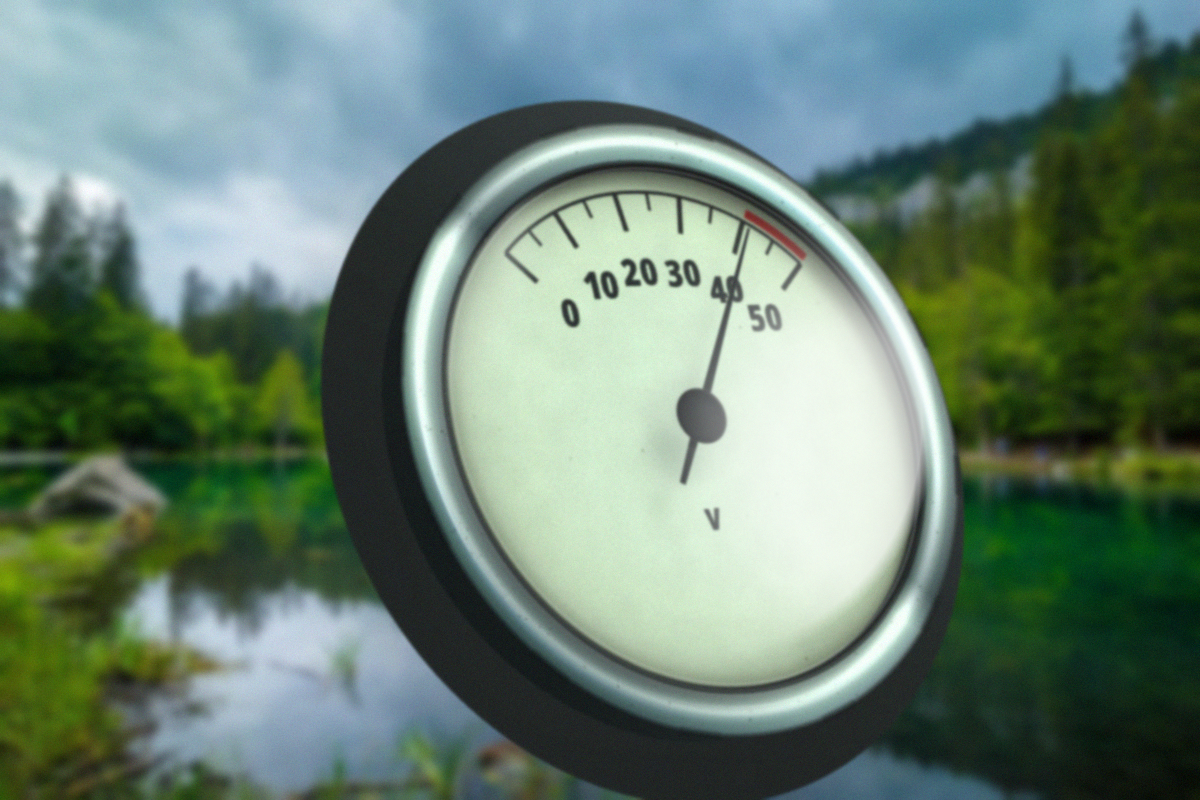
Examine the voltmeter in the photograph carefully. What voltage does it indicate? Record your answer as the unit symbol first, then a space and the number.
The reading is V 40
